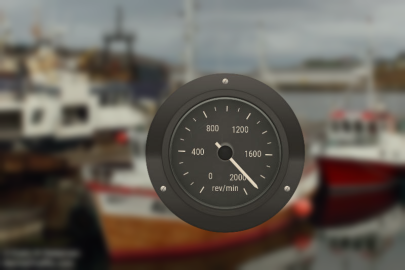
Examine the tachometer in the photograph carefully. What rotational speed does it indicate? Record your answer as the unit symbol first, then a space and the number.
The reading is rpm 1900
